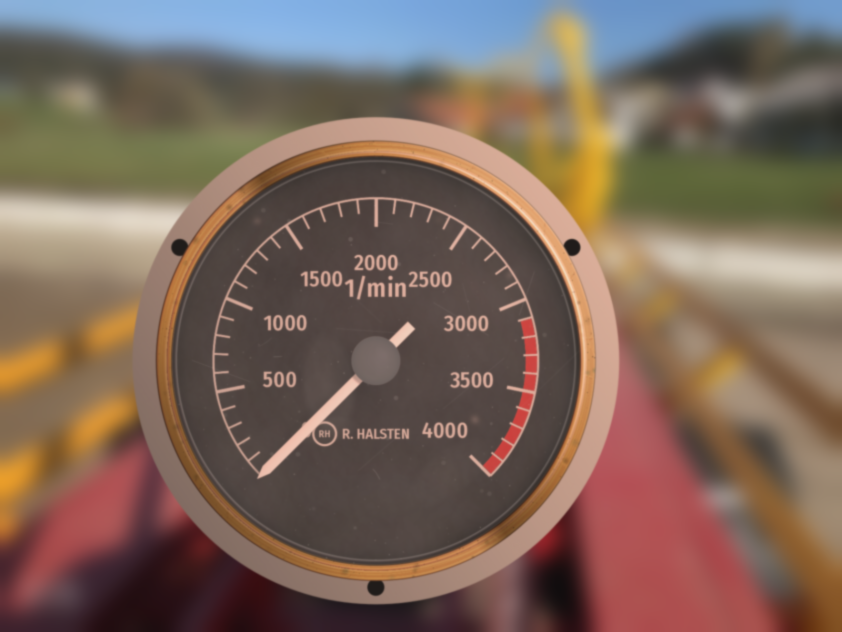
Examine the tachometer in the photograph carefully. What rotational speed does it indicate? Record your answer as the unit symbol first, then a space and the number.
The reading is rpm 0
